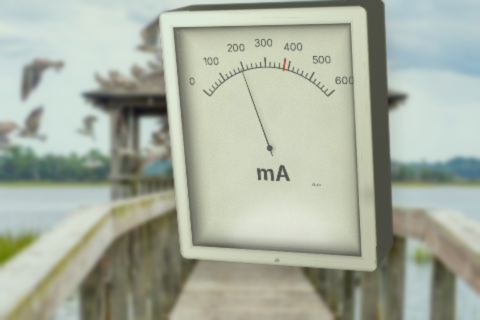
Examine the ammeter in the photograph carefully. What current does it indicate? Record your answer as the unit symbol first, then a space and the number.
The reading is mA 200
